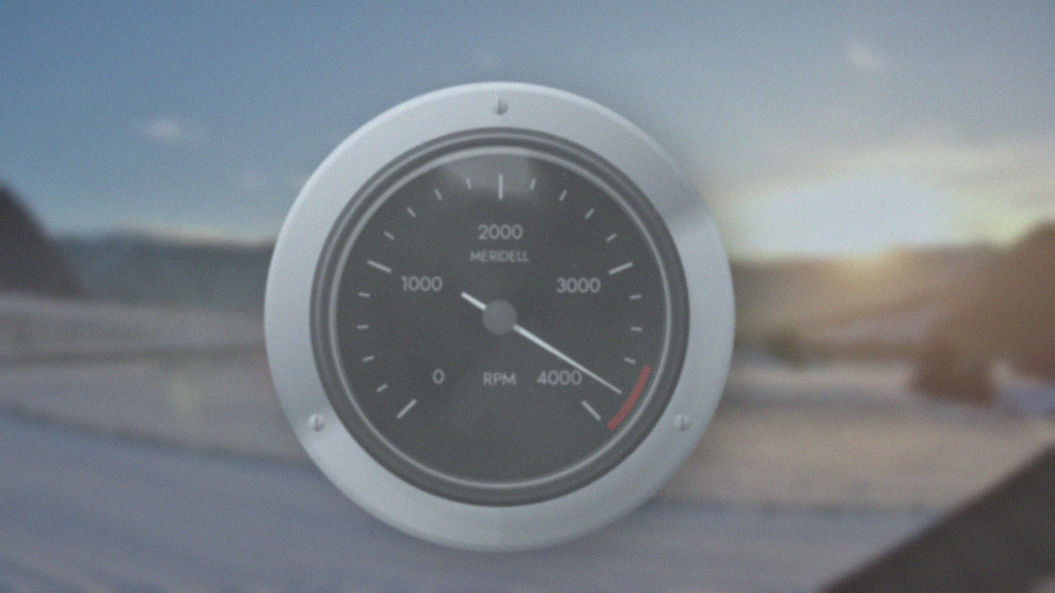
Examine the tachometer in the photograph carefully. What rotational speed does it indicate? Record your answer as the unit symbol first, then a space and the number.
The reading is rpm 3800
